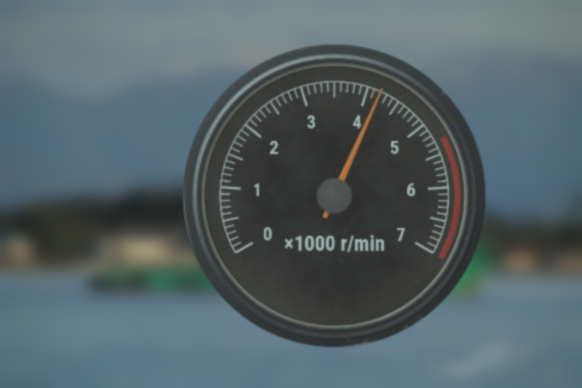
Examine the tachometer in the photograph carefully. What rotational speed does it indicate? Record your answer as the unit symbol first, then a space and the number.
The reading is rpm 4200
